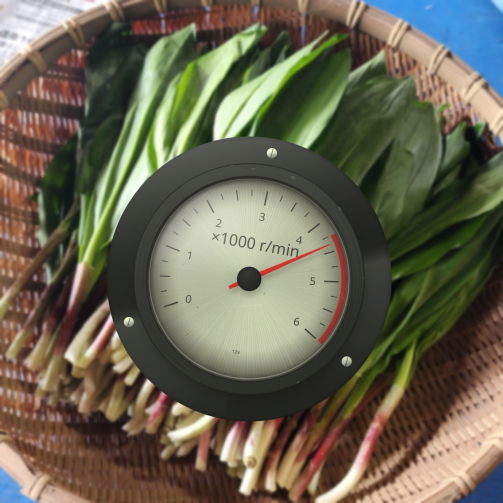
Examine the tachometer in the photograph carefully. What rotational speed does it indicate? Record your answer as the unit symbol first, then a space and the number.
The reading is rpm 4375
